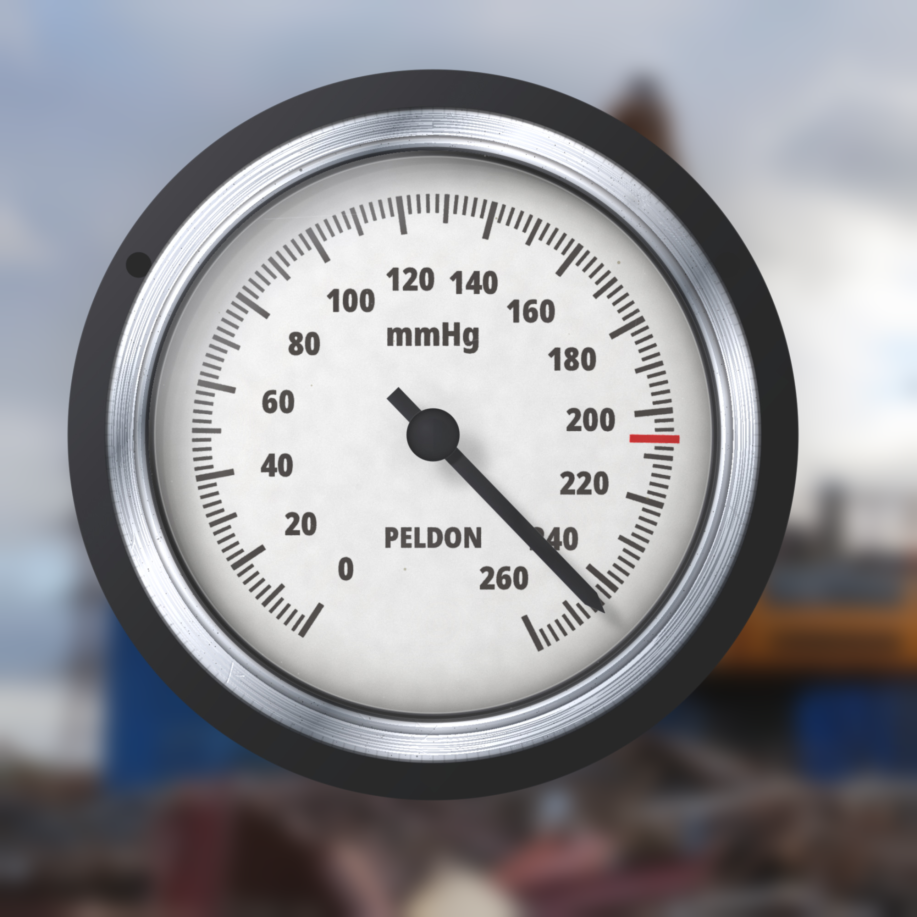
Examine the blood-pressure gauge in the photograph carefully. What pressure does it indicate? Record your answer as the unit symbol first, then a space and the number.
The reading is mmHg 245
